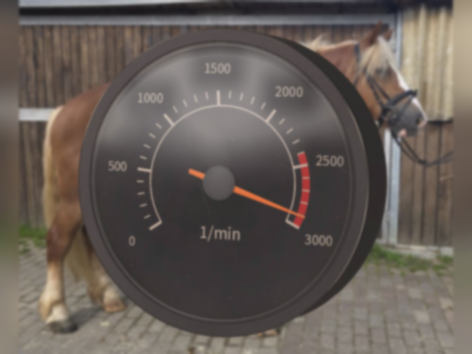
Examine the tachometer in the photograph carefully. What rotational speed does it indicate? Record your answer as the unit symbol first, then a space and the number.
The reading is rpm 2900
